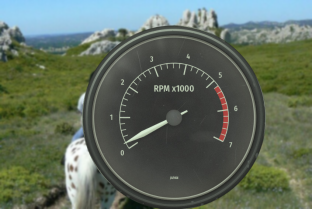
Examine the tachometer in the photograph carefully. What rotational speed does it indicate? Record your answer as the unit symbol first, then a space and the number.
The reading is rpm 200
